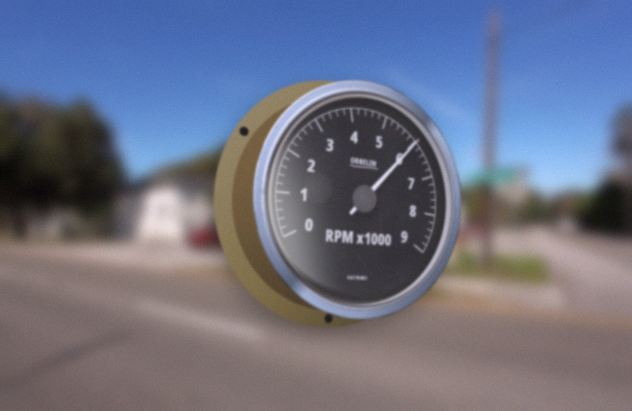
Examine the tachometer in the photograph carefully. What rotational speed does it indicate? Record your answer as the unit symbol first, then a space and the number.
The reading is rpm 6000
